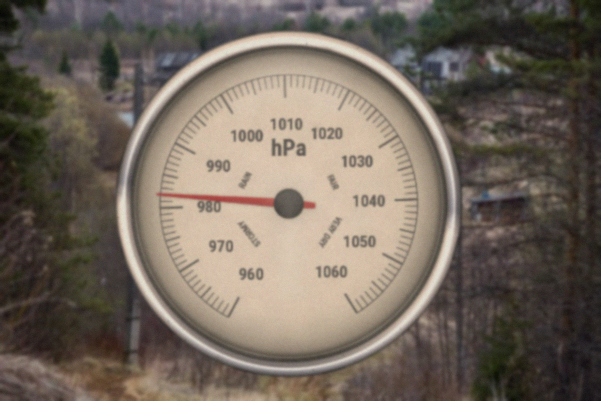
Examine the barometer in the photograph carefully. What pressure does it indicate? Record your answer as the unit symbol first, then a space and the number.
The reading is hPa 982
